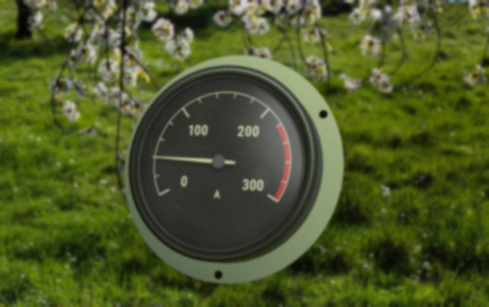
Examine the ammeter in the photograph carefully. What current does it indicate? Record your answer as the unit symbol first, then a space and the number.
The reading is A 40
